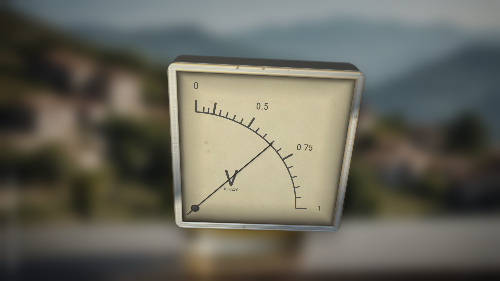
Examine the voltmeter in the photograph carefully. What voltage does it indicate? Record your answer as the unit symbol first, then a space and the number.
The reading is V 0.65
